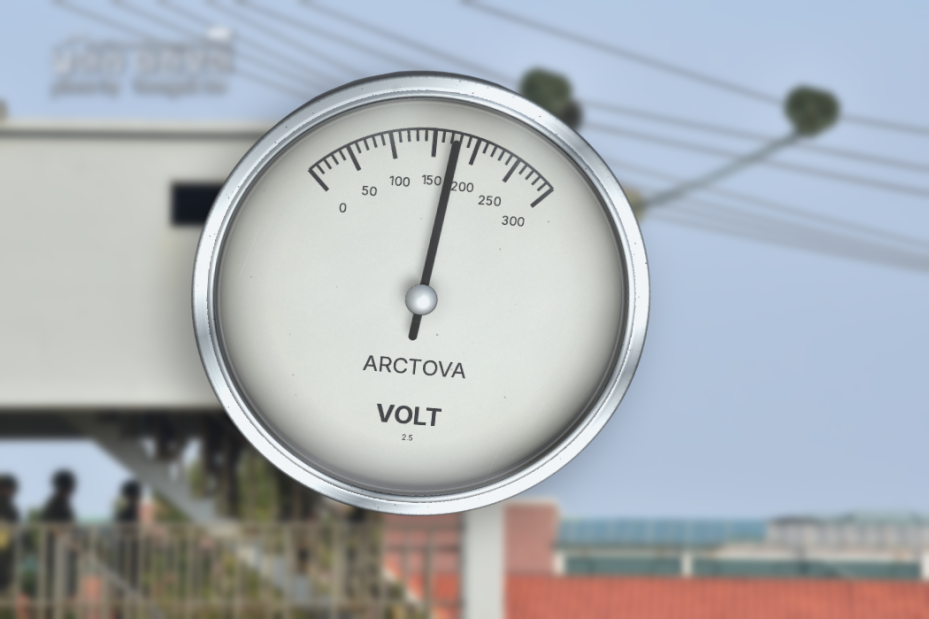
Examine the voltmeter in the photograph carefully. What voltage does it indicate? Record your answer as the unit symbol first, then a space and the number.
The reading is V 175
